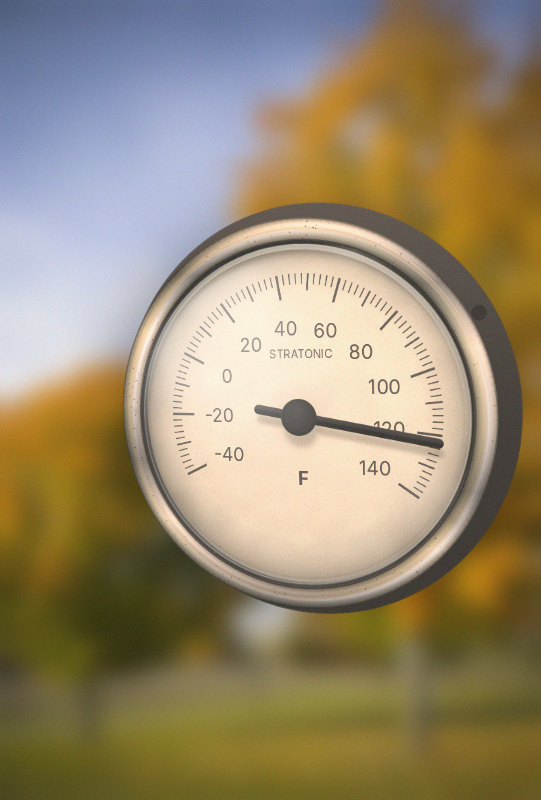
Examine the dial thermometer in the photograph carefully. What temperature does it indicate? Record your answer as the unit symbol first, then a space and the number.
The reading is °F 122
